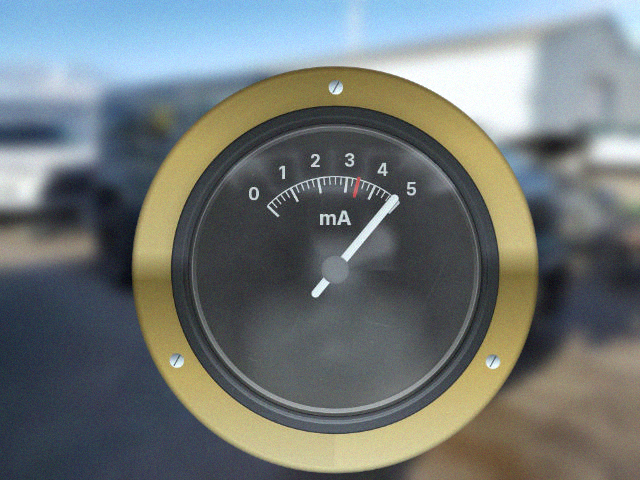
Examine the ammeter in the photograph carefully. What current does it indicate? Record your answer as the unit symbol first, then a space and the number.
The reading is mA 4.8
